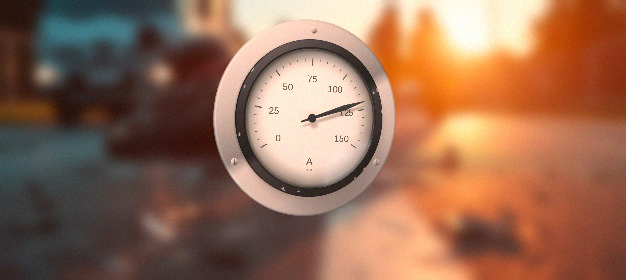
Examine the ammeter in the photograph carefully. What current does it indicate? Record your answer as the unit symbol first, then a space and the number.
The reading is A 120
